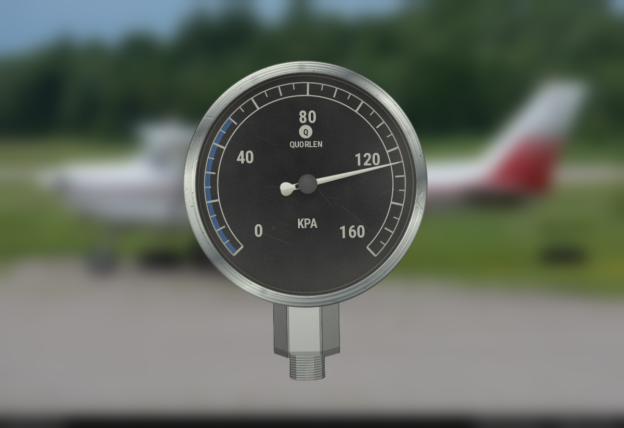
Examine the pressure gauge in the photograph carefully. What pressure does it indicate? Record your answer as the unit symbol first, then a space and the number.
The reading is kPa 125
